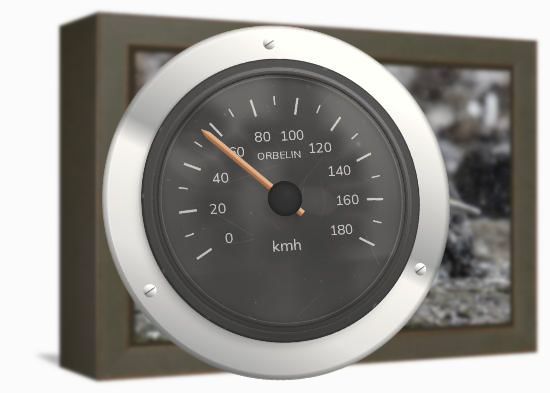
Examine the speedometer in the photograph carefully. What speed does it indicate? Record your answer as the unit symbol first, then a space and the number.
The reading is km/h 55
